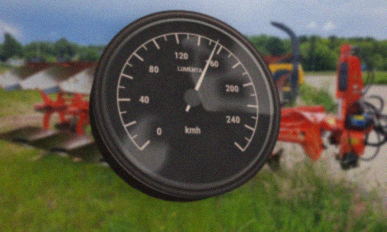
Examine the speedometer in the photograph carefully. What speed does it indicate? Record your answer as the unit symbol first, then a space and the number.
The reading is km/h 155
